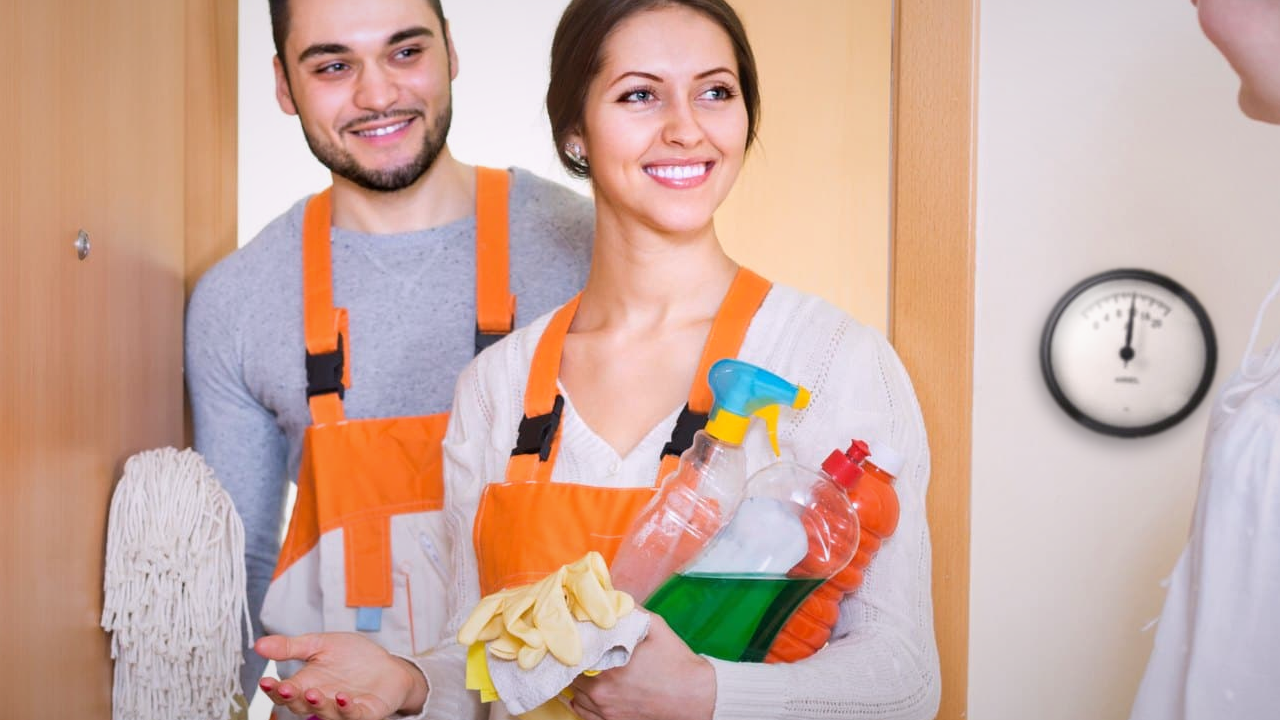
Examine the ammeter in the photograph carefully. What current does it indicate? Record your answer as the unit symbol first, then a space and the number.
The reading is A 12
